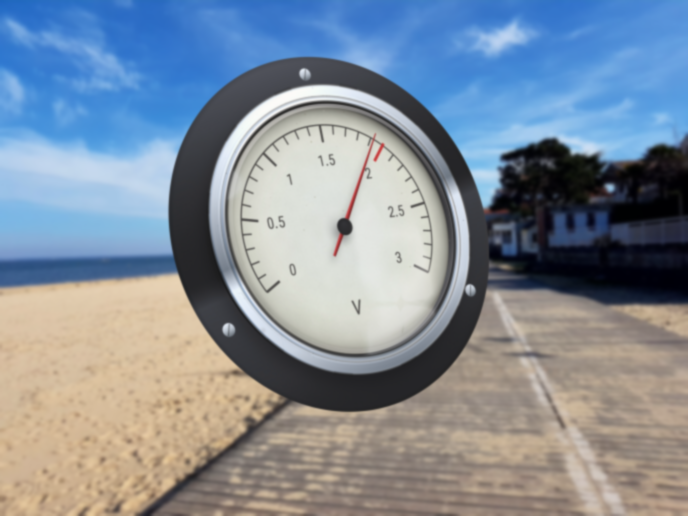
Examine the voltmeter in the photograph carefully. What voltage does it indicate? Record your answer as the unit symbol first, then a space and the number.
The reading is V 1.9
